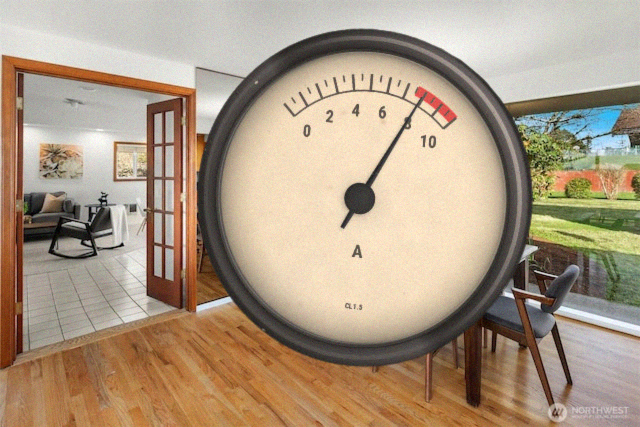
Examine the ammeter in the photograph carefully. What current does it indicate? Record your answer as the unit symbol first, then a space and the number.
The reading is A 8
